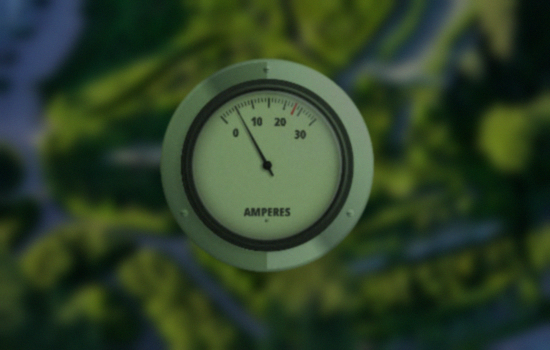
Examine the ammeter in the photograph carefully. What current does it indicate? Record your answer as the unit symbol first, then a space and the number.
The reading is A 5
